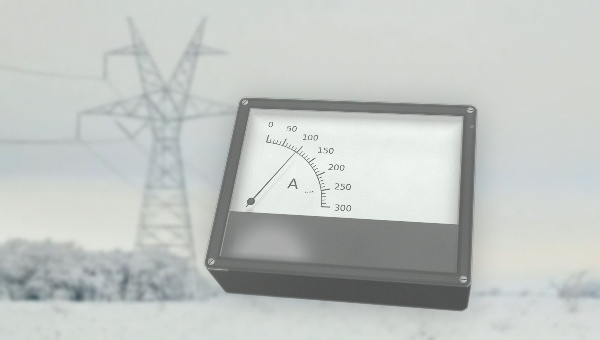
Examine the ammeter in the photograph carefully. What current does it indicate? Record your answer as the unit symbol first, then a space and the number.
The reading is A 100
